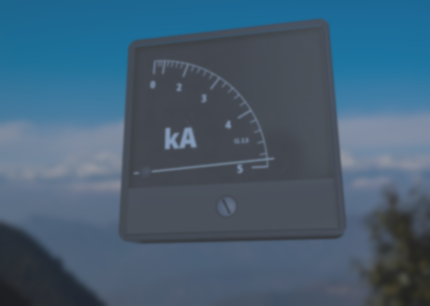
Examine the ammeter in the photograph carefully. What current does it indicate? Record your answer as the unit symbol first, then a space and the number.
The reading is kA 4.9
